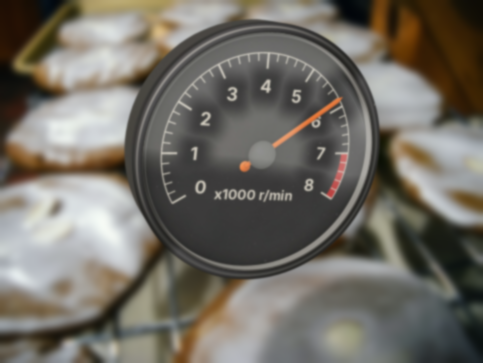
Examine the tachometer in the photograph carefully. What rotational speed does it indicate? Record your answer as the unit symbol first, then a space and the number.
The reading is rpm 5800
